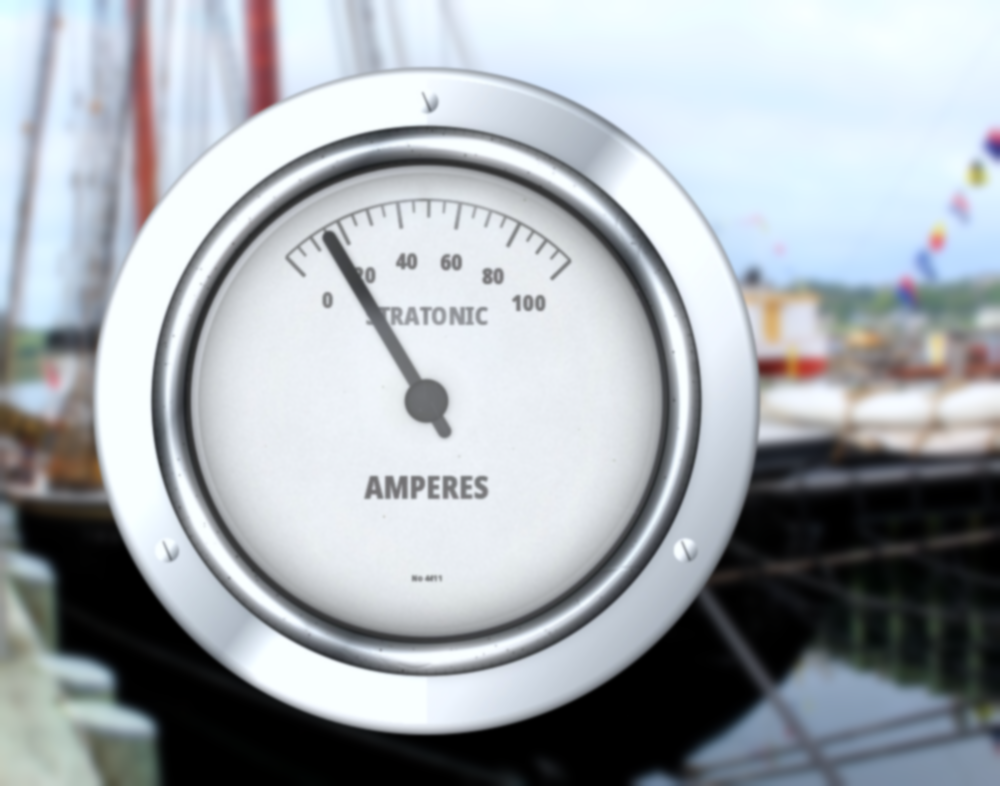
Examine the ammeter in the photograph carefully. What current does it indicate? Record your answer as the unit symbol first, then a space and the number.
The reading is A 15
